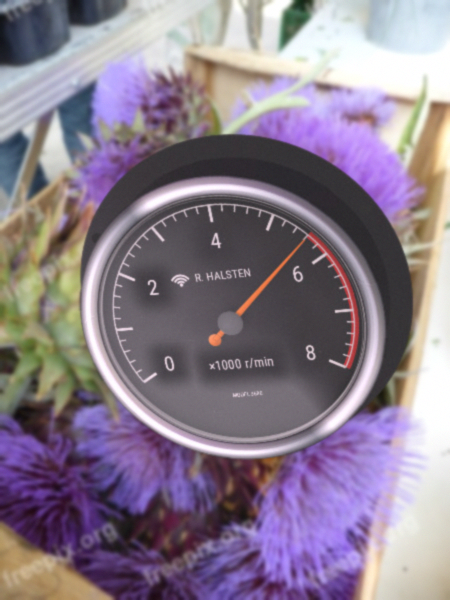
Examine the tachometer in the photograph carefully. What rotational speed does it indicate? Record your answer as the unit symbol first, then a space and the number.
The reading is rpm 5600
